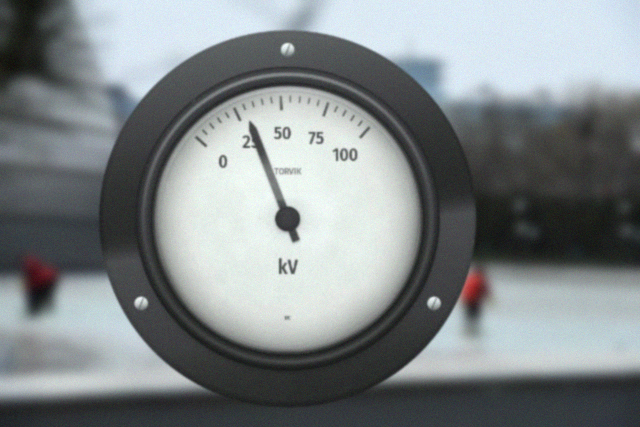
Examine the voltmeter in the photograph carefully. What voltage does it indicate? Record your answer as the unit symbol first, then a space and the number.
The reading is kV 30
